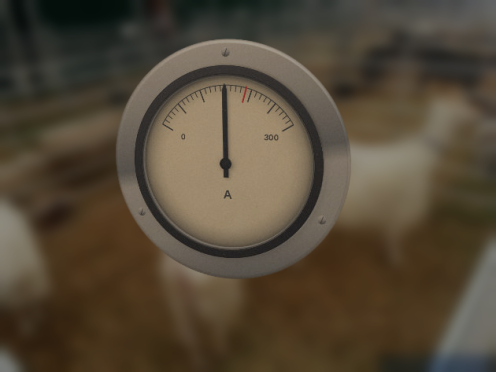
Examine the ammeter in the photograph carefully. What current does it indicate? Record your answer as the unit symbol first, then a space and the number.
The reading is A 150
